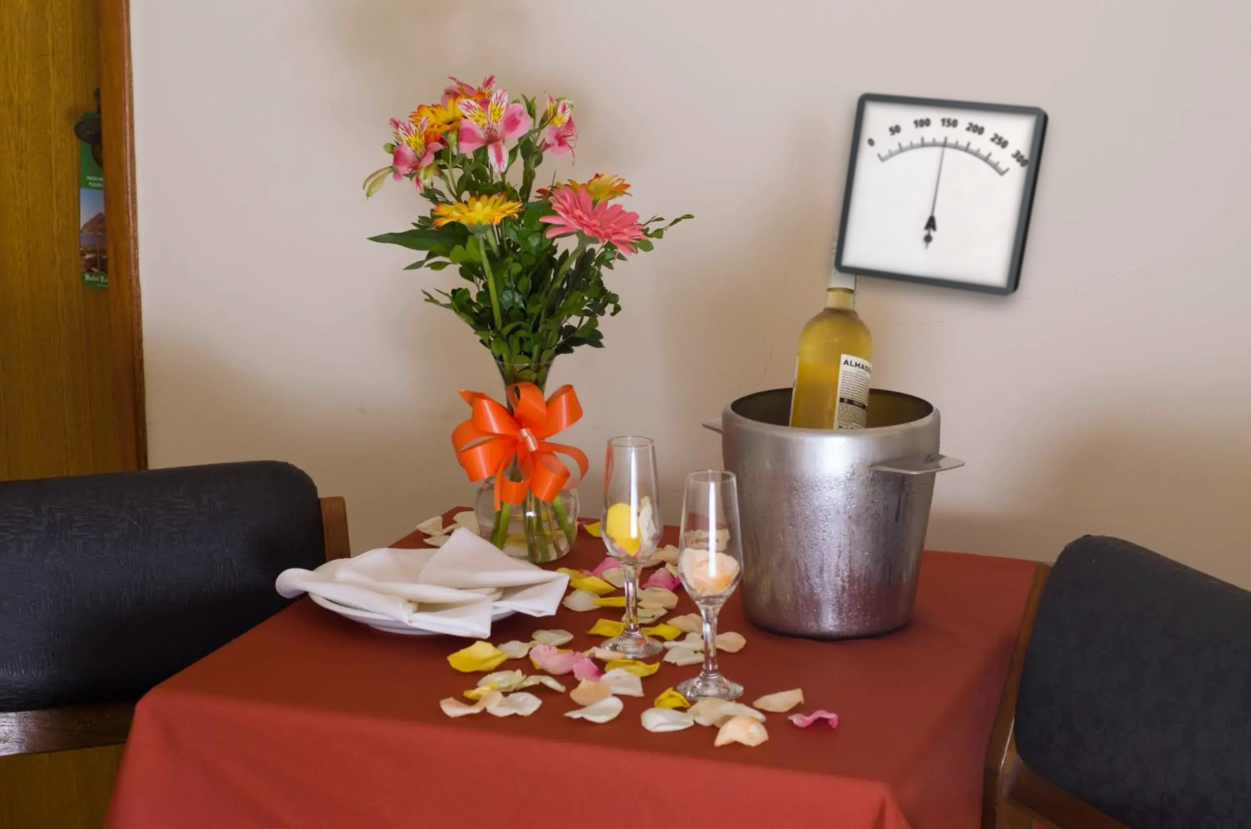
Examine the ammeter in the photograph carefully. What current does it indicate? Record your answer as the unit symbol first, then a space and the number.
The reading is A 150
